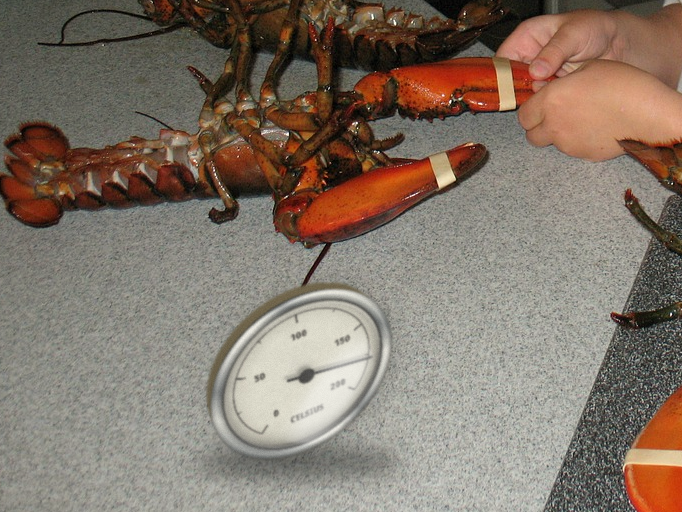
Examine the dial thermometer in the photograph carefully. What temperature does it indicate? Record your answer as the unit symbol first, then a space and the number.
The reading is °C 175
